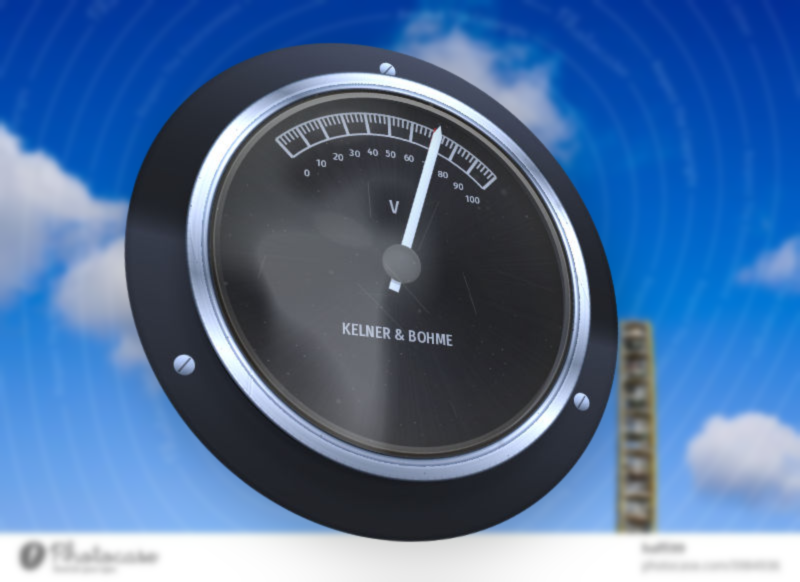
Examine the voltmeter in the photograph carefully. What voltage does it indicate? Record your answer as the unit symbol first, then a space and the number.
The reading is V 70
